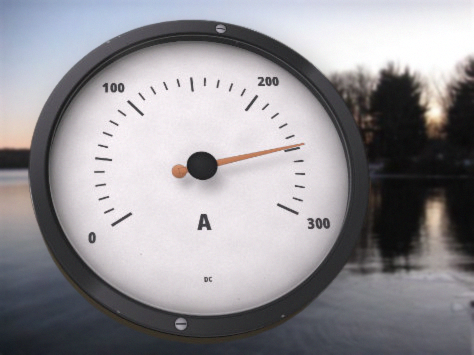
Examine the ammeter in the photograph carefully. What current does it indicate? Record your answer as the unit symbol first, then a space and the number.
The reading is A 250
